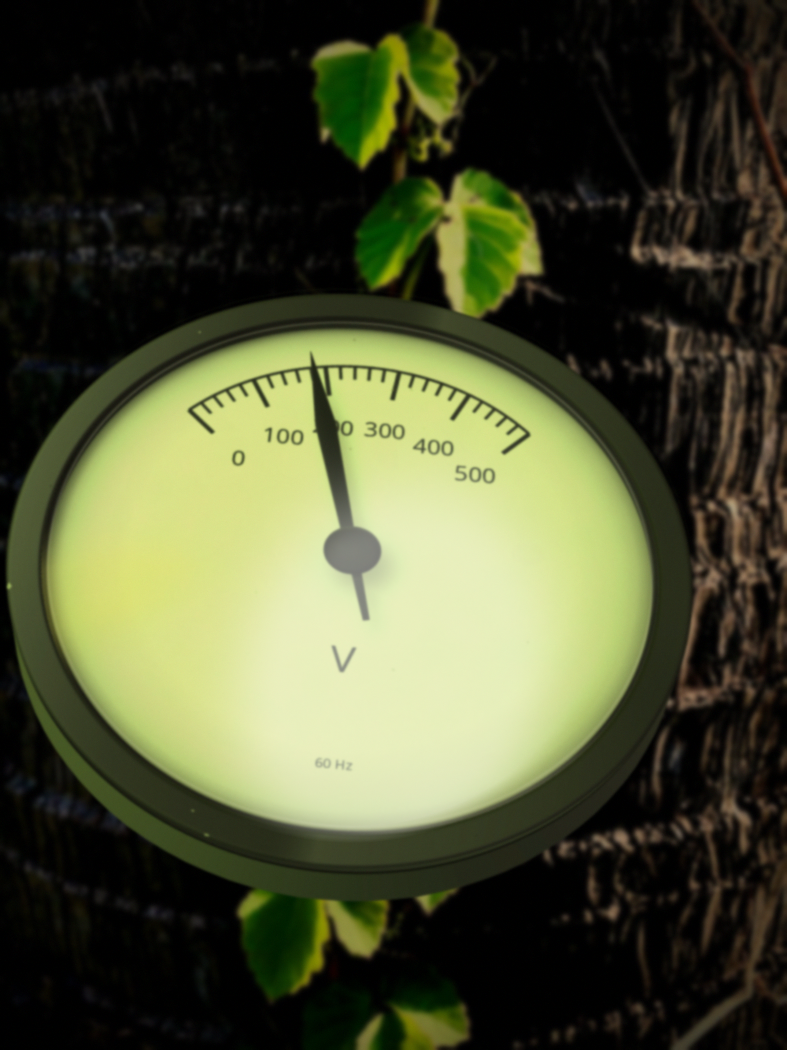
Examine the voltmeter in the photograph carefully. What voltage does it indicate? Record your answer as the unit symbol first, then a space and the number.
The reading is V 180
